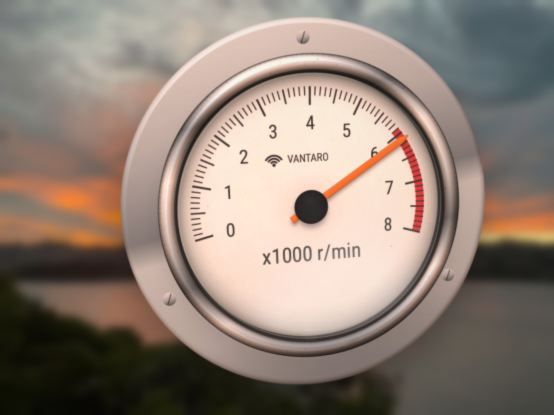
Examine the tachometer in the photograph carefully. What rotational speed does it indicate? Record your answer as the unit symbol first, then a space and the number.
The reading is rpm 6100
